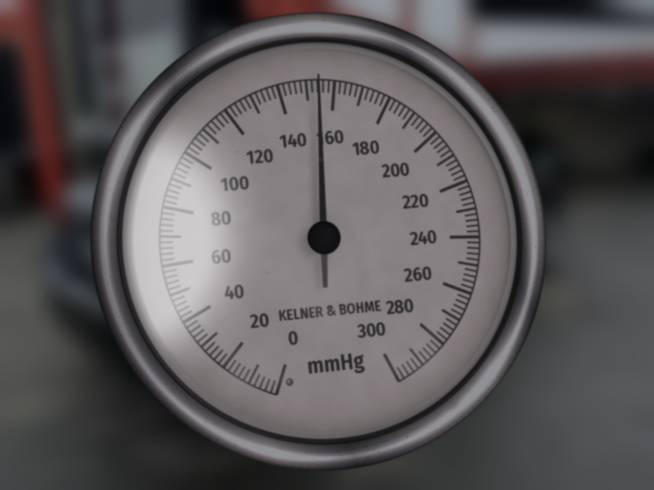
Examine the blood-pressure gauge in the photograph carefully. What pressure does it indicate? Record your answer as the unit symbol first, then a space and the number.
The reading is mmHg 154
